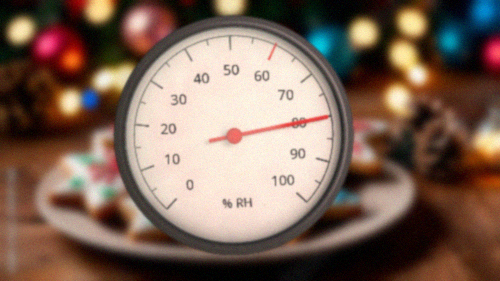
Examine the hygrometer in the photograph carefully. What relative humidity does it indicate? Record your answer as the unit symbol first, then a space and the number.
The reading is % 80
